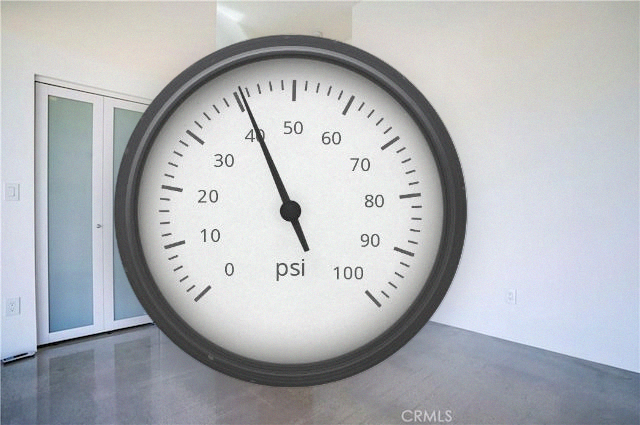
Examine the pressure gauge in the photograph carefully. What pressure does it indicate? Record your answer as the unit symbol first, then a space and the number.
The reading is psi 41
